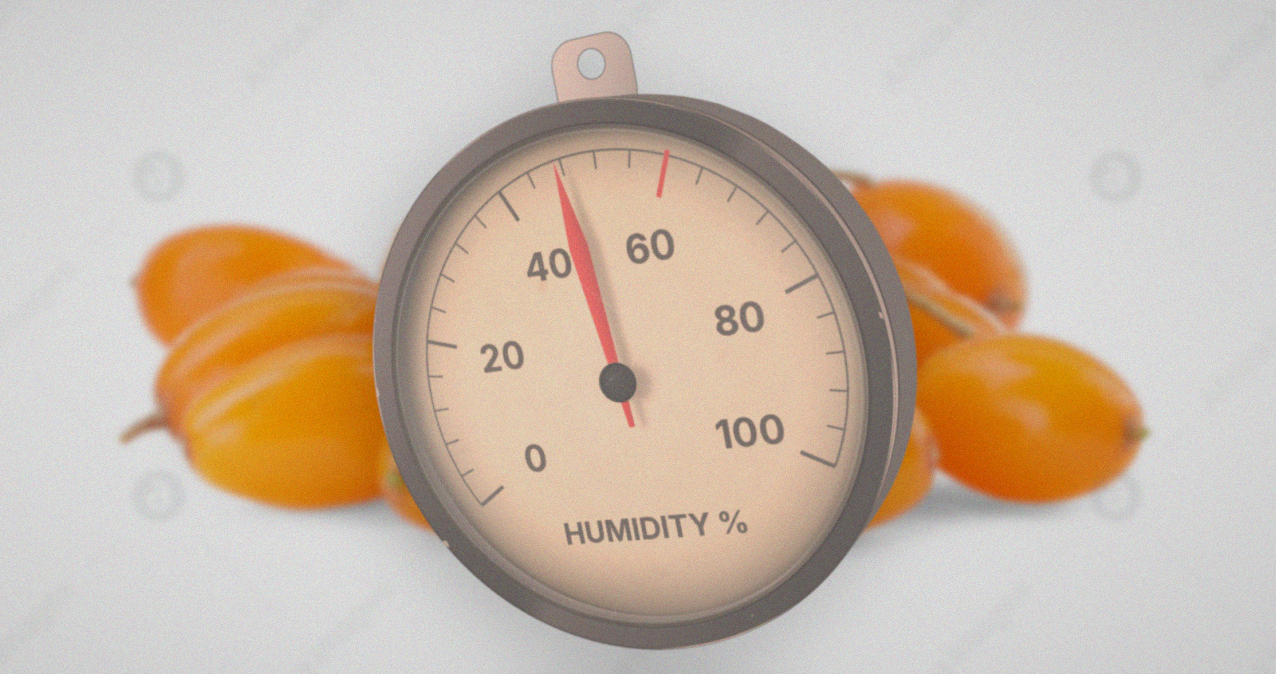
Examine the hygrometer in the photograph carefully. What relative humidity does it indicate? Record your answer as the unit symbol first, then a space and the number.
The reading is % 48
